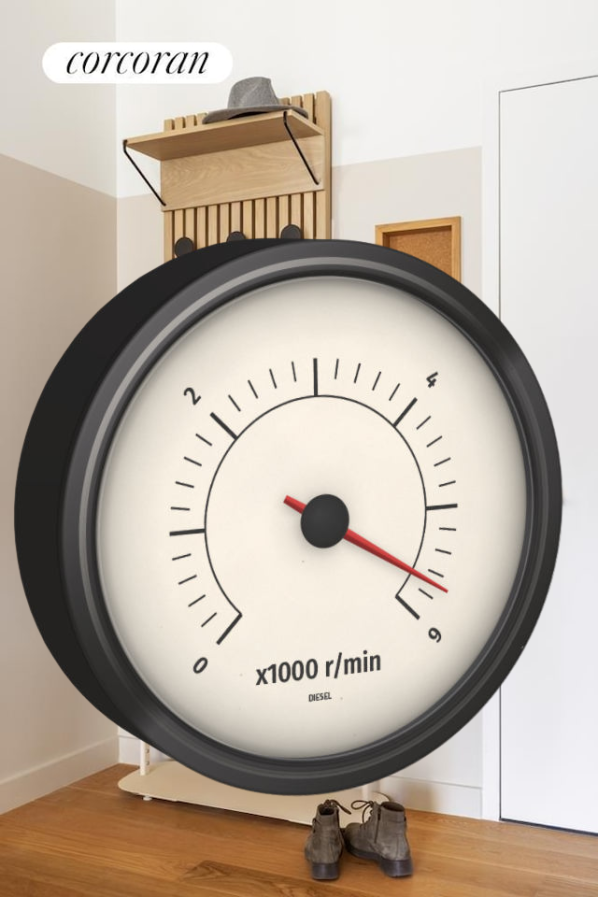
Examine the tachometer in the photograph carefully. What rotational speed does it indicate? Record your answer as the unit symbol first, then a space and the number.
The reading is rpm 5700
